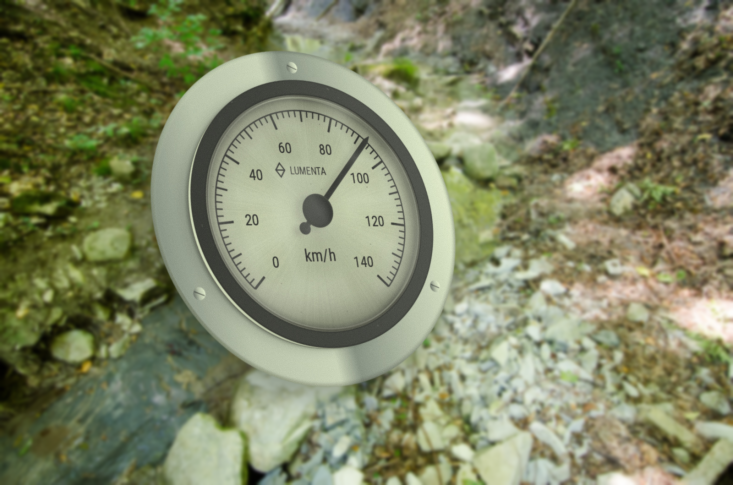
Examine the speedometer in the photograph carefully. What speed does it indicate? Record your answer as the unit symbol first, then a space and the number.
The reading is km/h 92
